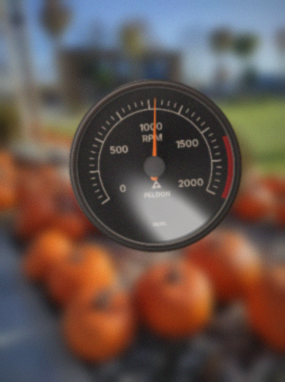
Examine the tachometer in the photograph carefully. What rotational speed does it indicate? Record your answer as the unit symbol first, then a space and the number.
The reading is rpm 1050
